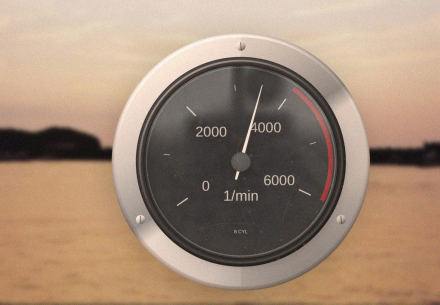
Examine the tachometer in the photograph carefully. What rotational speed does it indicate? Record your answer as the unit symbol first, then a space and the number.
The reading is rpm 3500
